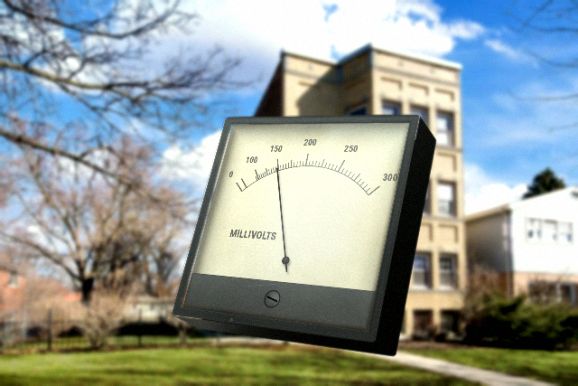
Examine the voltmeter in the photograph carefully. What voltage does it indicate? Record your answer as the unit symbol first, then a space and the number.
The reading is mV 150
